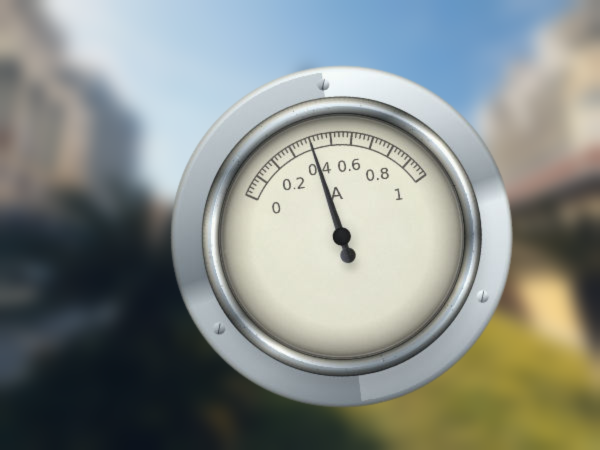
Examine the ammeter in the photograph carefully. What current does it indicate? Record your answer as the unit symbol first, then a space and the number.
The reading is A 0.4
